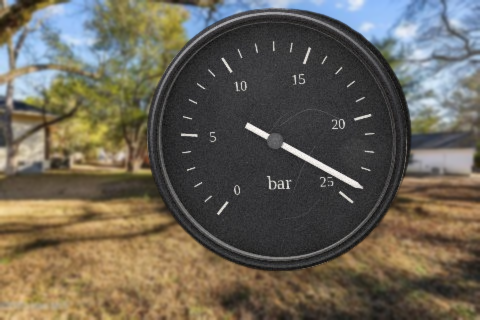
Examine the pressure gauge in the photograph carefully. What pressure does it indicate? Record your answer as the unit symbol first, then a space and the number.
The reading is bar 24
